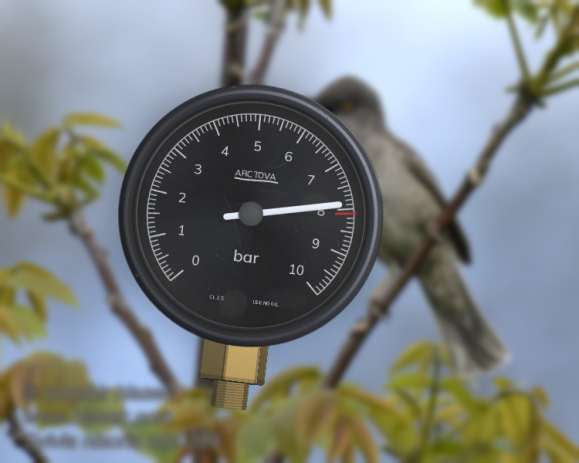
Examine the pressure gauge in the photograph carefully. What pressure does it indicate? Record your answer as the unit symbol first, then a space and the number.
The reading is bar 7.9
